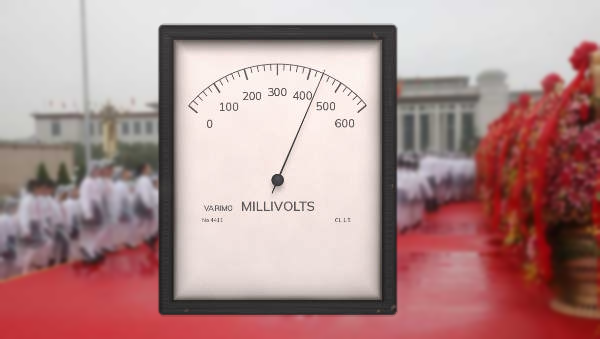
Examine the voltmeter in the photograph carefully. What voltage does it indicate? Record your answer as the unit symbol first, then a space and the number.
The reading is mV 440
